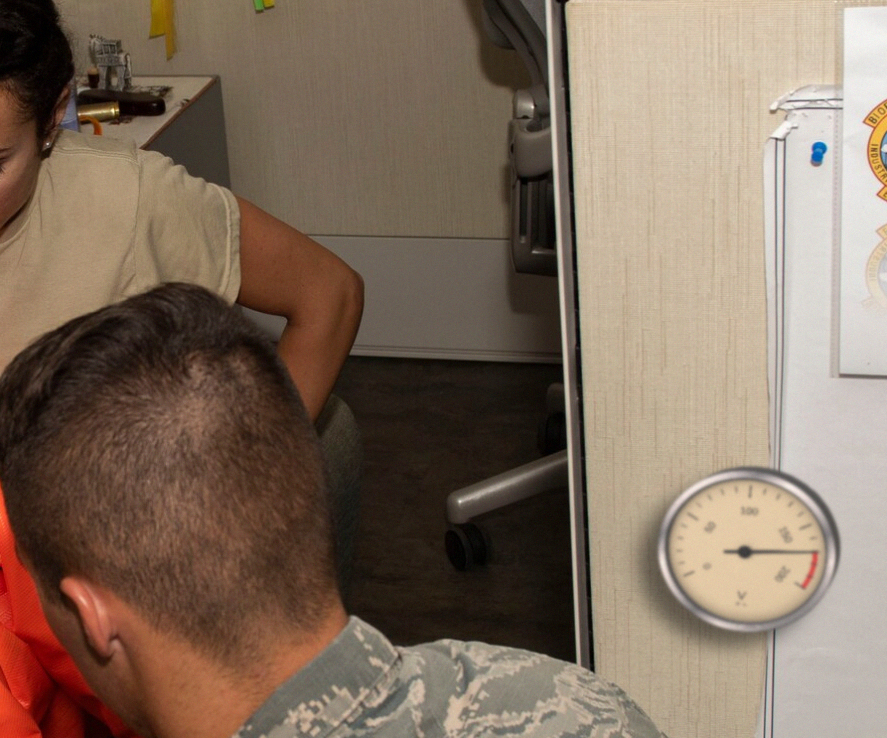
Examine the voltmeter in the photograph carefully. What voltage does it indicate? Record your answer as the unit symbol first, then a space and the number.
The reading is V 170
